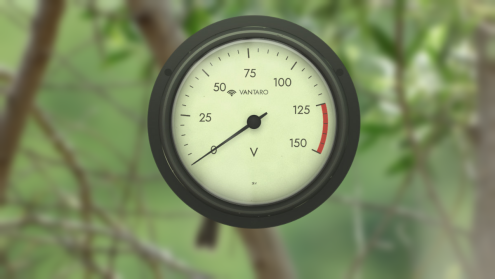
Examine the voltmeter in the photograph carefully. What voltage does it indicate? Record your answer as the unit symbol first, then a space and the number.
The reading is V 0
